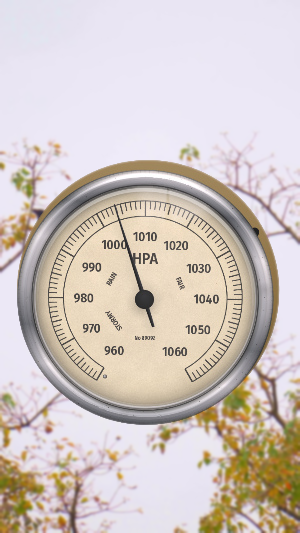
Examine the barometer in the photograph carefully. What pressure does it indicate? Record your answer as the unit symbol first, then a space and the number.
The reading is hPa 1004
